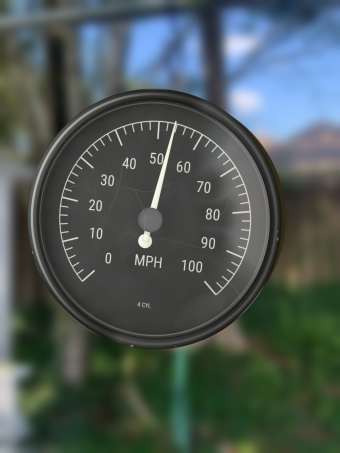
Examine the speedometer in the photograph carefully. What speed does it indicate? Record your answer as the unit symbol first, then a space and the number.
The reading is mph 54
